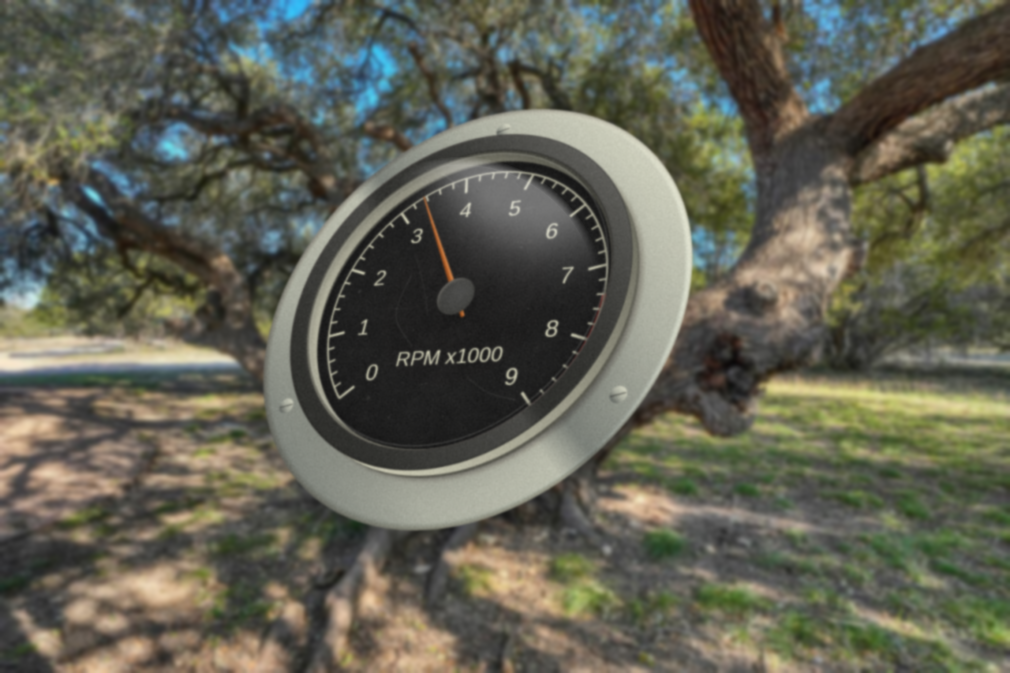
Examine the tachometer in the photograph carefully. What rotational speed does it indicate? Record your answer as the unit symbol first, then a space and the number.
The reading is rpm 3400
